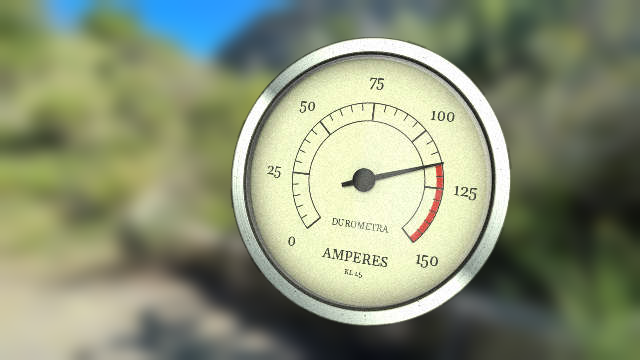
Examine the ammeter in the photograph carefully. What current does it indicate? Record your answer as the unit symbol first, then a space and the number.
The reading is A 115
